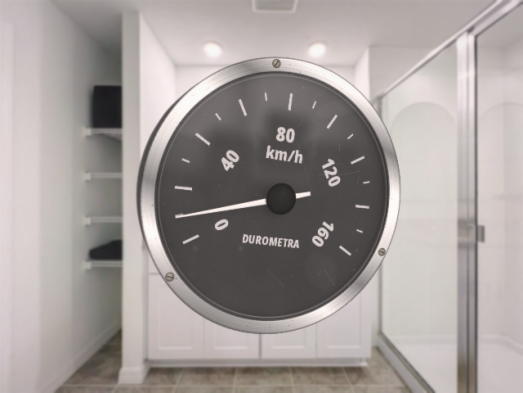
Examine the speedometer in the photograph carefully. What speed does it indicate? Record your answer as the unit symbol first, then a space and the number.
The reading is km/h 10
